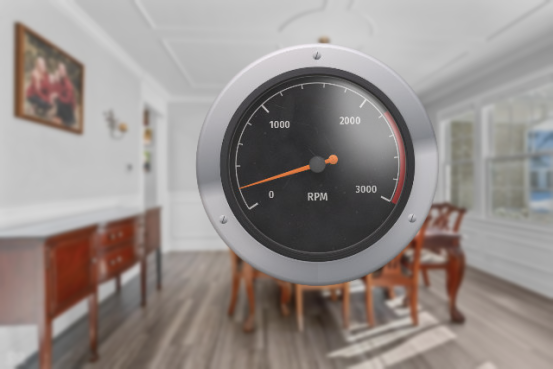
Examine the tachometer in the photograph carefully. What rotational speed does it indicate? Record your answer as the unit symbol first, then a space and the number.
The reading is rpm 200
